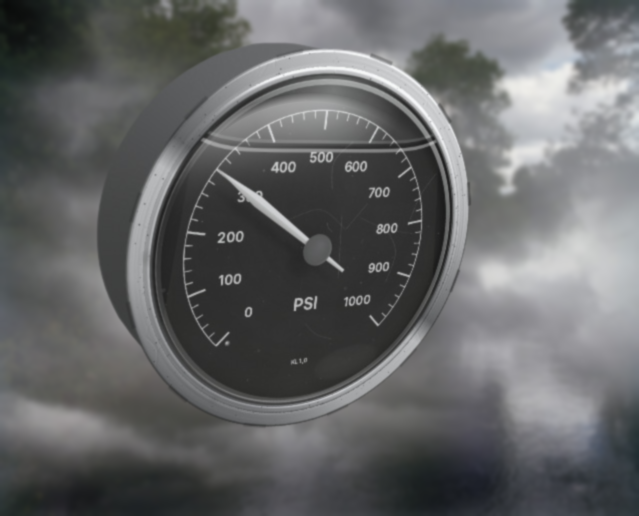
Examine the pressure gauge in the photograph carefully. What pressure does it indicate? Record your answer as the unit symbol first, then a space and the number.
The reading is psi 300
